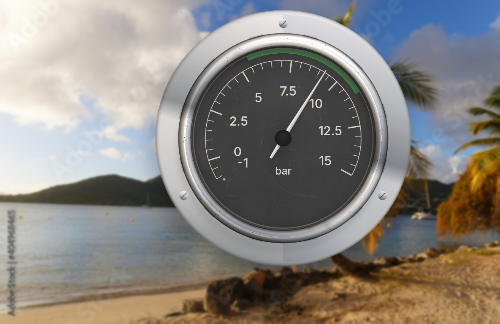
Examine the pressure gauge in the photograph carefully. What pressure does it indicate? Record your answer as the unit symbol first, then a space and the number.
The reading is bar 9.25
